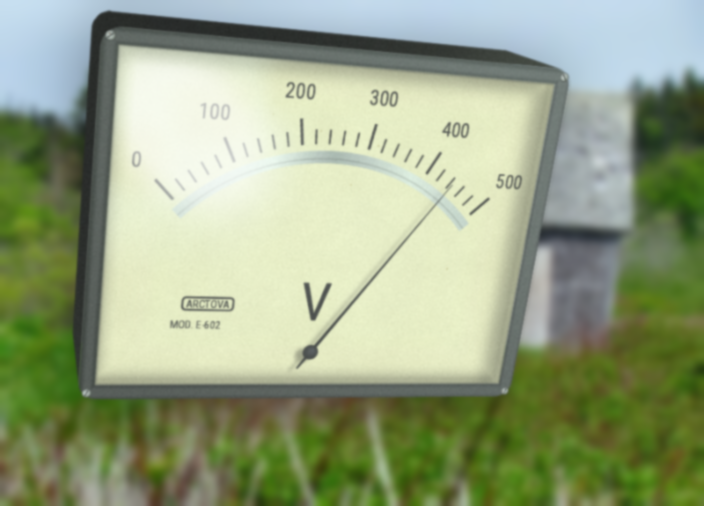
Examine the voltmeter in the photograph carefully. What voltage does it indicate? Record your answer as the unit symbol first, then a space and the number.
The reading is V 440
